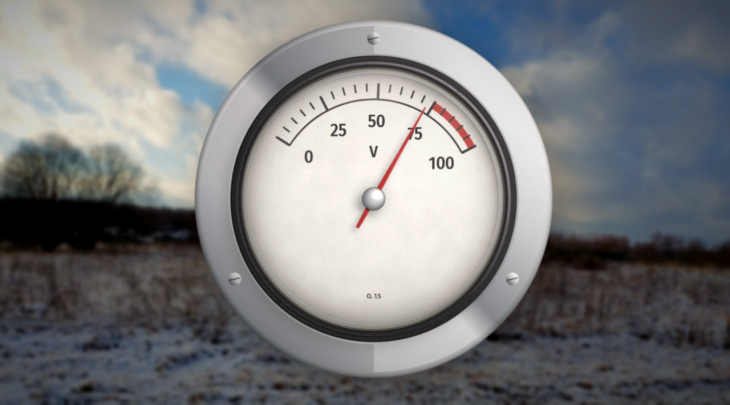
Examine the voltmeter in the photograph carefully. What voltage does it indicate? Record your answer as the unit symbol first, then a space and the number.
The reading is V 72.5
